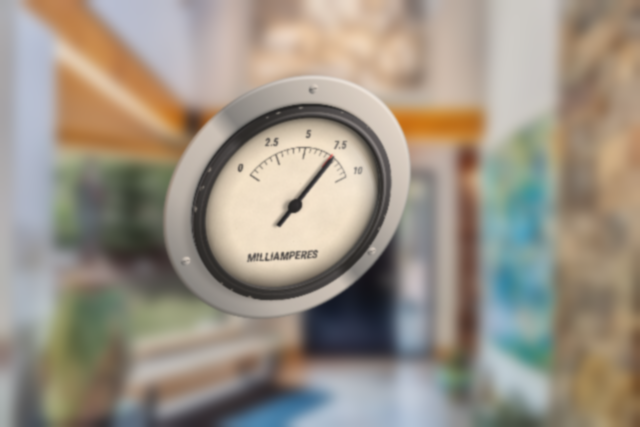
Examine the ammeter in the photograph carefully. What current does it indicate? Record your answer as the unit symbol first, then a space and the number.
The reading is mA 7.5
